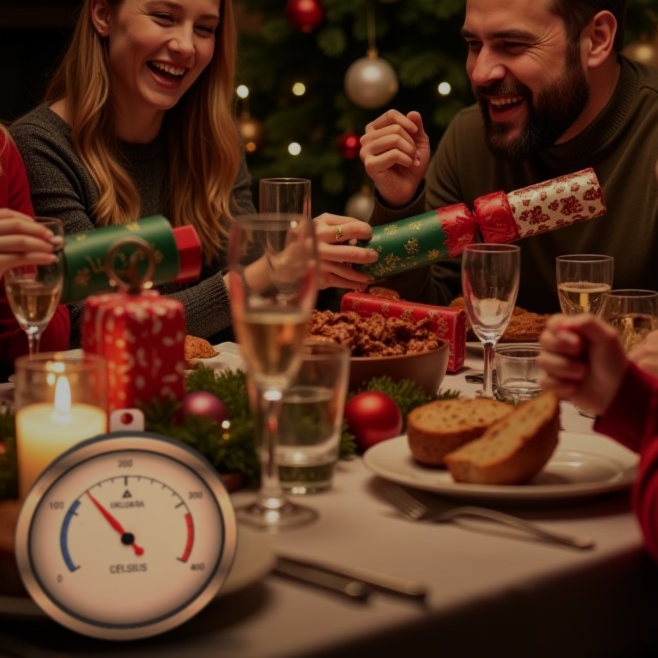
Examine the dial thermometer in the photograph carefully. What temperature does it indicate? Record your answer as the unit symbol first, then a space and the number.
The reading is °C 140
